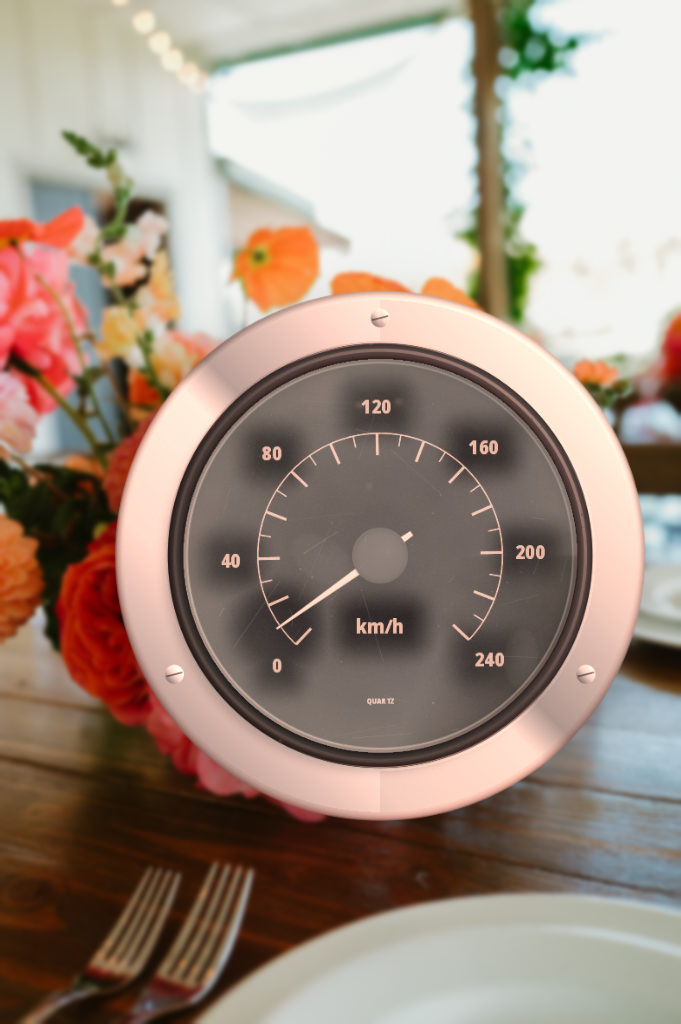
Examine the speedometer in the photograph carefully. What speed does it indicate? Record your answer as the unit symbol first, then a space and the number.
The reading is km/h 10
